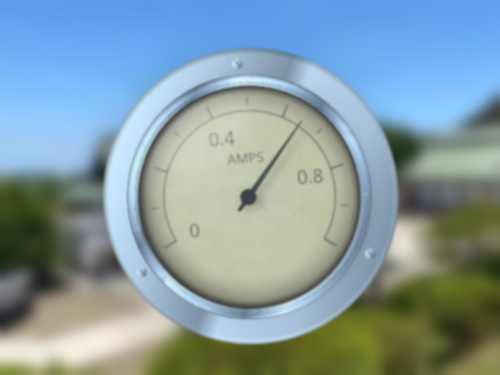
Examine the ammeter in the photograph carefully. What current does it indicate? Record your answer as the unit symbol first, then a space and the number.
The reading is A 0.65
